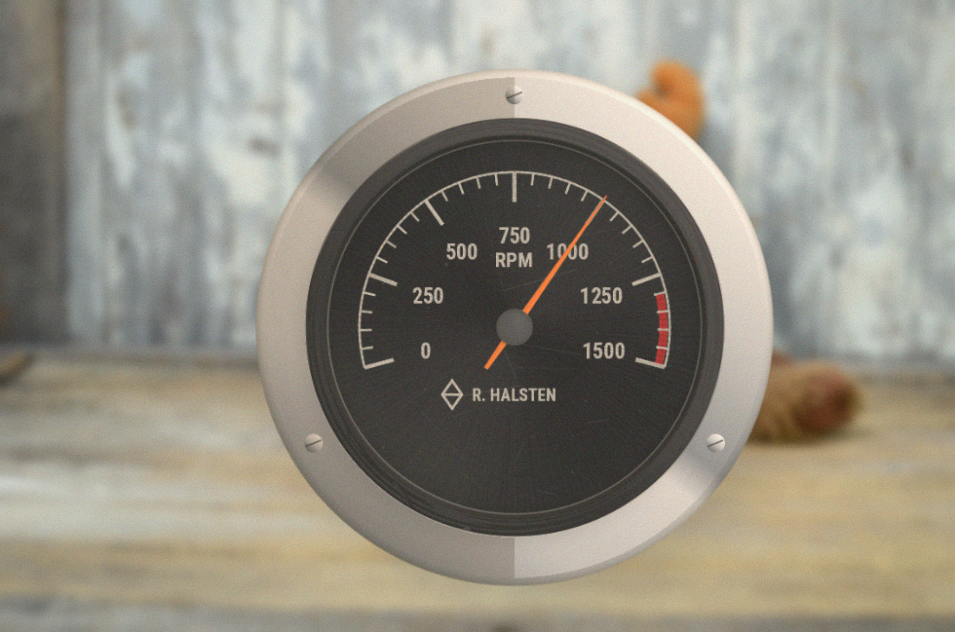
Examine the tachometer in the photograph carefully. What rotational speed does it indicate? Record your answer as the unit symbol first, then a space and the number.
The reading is rpm 1000
